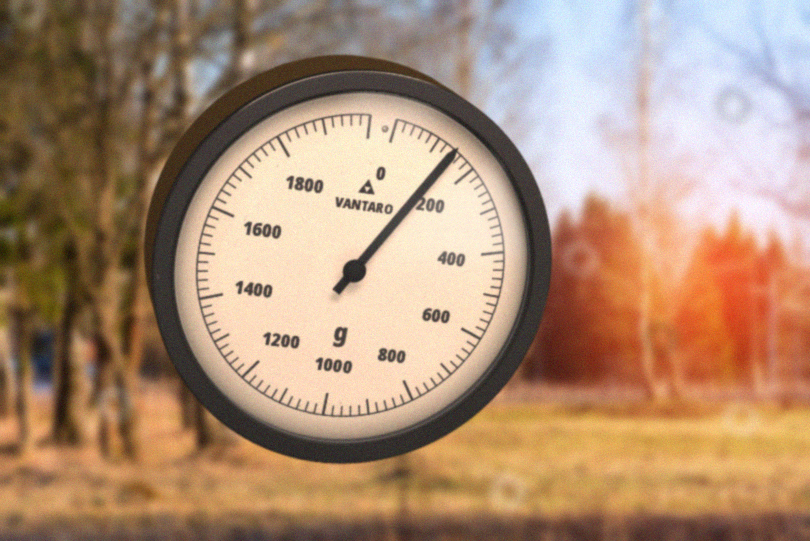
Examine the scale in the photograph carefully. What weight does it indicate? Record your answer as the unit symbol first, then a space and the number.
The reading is g 140
